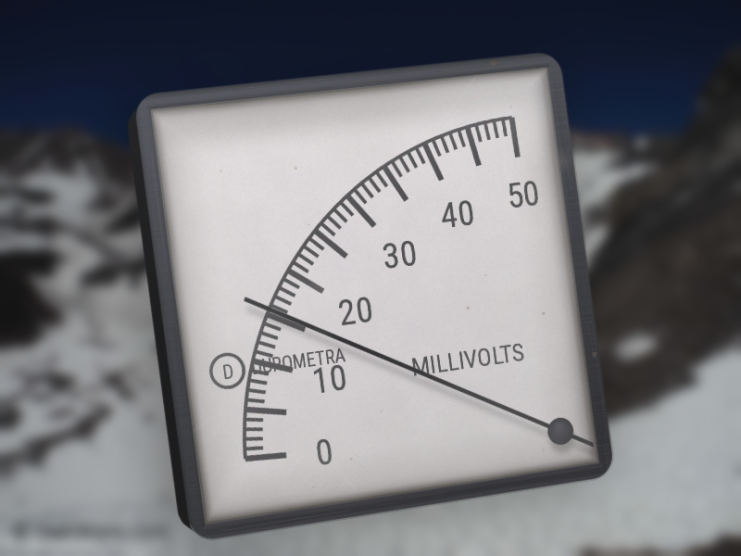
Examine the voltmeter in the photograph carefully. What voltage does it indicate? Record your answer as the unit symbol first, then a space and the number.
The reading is mV 15.5
